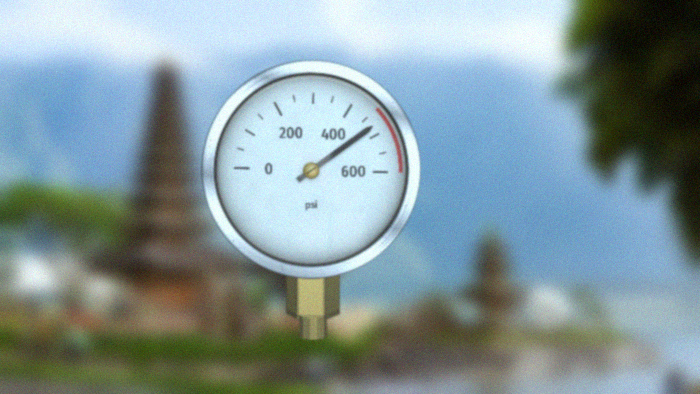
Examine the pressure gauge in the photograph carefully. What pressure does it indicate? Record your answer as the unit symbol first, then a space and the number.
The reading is psi 475
